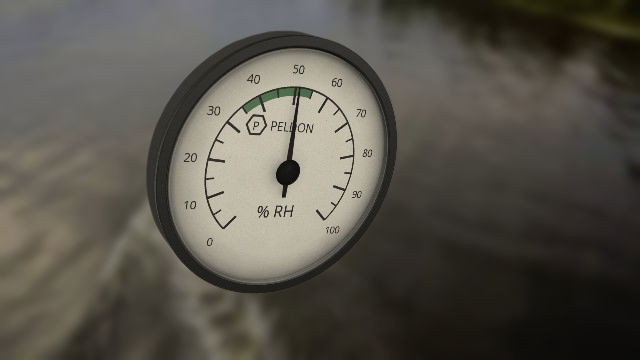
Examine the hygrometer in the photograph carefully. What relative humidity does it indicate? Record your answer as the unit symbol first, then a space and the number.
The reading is % 50
